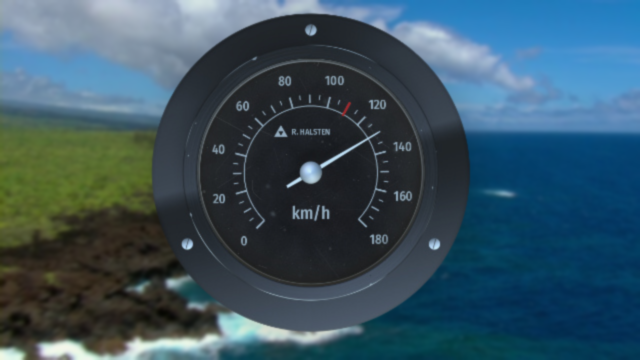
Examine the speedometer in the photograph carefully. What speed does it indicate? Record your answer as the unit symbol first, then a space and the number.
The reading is km/h 130
